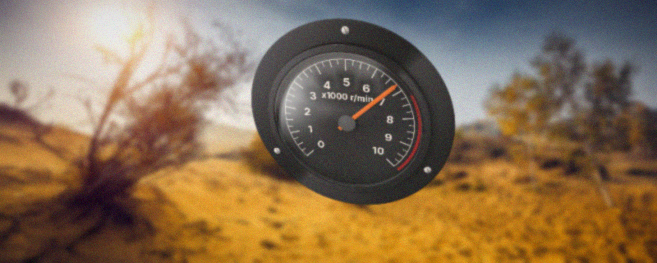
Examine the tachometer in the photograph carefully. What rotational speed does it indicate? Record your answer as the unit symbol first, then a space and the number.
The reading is rpm 6750
